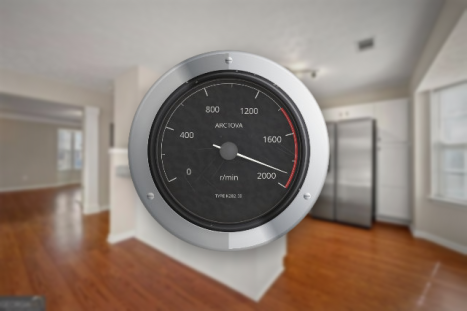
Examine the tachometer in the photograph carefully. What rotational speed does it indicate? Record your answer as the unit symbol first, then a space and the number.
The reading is rpm 1900
